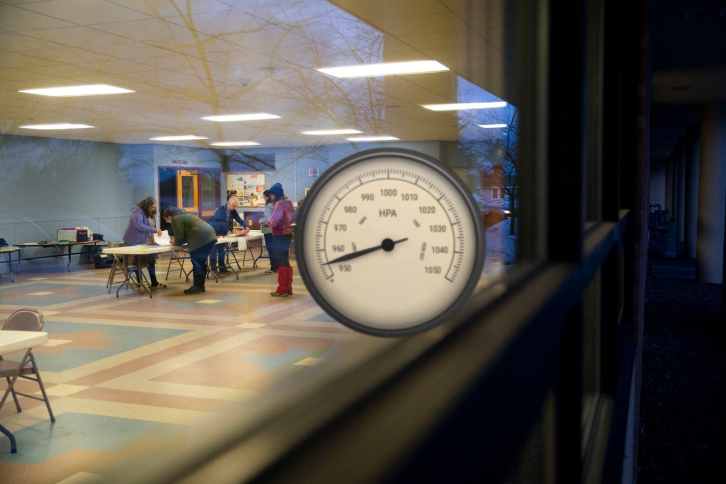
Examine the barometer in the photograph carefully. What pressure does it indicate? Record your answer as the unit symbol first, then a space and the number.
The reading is hPa 955
